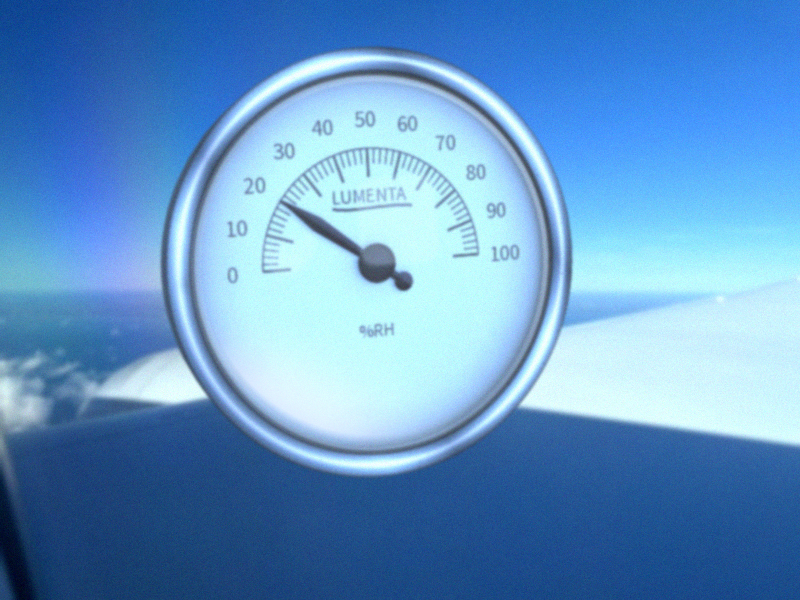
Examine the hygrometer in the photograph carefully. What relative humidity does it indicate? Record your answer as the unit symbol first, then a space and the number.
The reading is % 20
